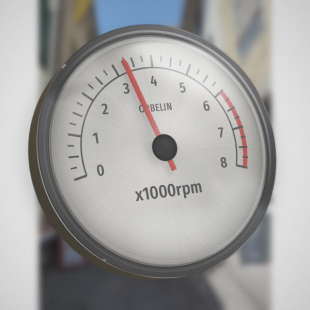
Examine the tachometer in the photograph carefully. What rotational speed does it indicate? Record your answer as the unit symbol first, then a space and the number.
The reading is rpm 3250
